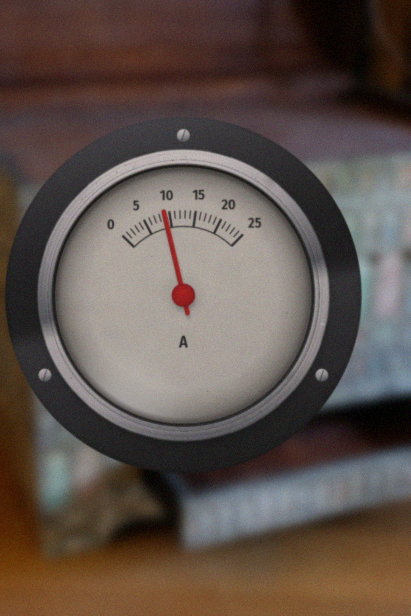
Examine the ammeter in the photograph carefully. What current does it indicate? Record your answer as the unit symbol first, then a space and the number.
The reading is A 9
